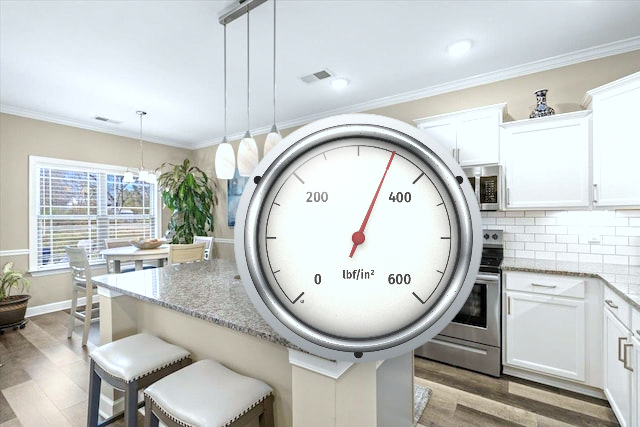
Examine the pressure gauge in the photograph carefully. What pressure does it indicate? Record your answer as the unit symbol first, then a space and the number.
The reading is psi 350
